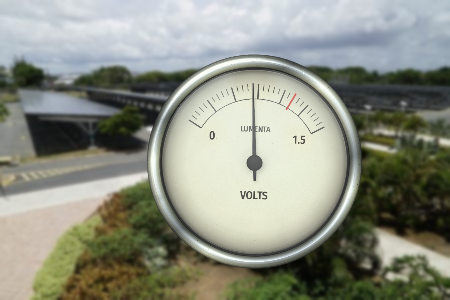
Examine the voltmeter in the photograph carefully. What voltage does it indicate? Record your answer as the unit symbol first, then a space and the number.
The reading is V 0.7
